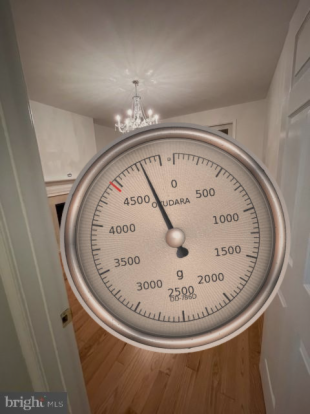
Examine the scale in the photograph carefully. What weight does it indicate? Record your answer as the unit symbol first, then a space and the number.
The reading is g 4800
